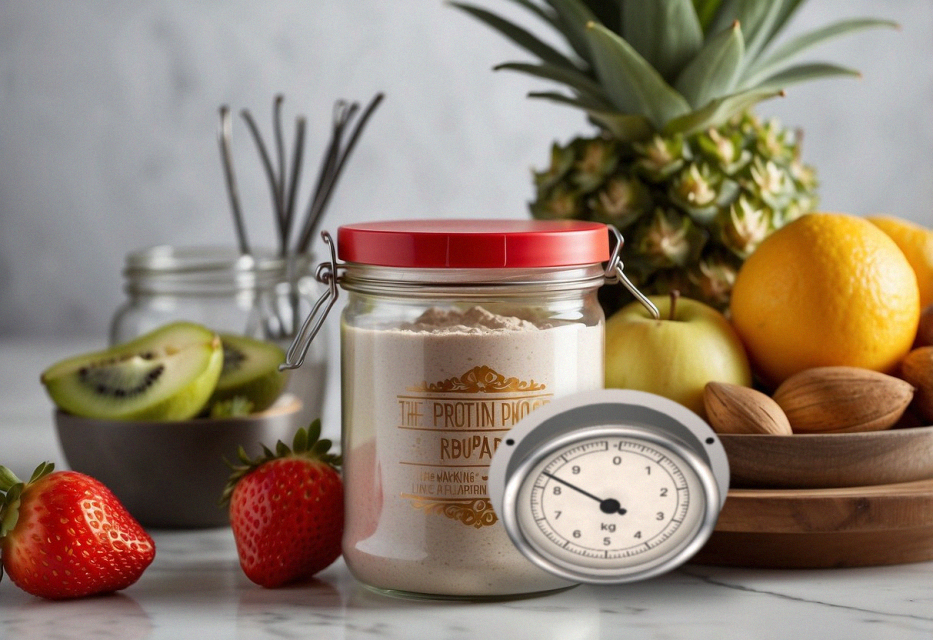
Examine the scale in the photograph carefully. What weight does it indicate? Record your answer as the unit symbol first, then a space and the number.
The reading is kg 8.5
